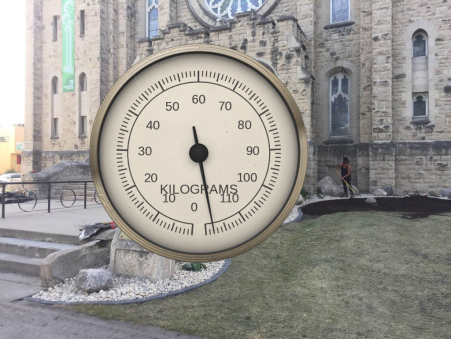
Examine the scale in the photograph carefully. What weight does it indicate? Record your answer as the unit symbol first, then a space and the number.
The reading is kg 118
